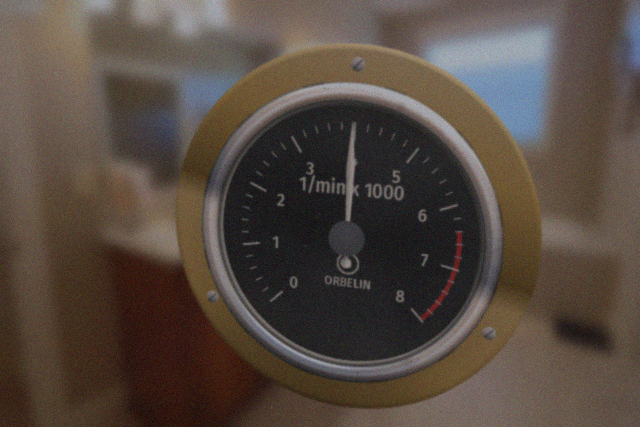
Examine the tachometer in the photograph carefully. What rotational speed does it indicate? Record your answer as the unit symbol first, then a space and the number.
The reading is rpm 4000
